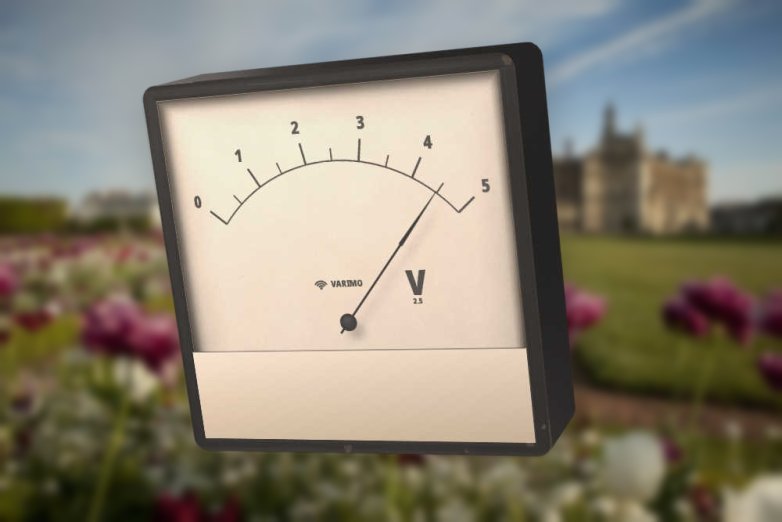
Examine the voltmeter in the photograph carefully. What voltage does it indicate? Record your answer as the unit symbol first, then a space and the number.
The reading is V 4.5
